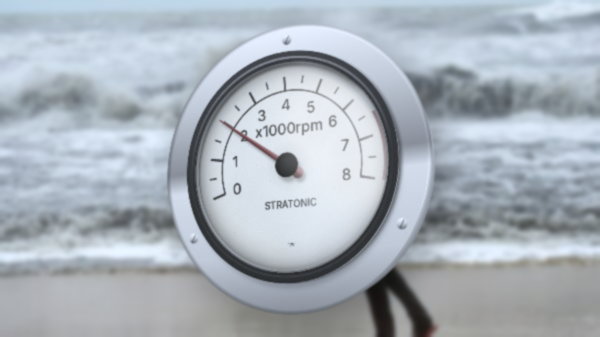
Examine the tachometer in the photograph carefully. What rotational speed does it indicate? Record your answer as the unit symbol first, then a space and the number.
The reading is rpm 2000
